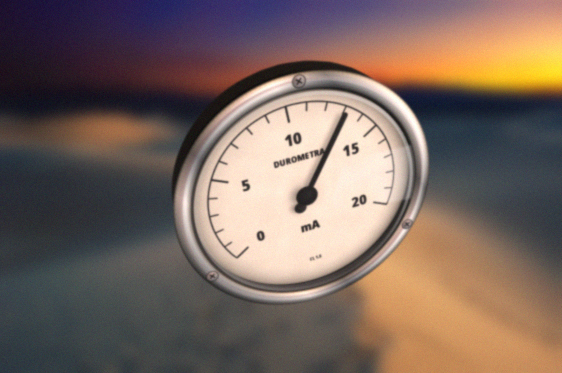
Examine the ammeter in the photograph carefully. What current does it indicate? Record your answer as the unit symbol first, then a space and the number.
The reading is mA 13
